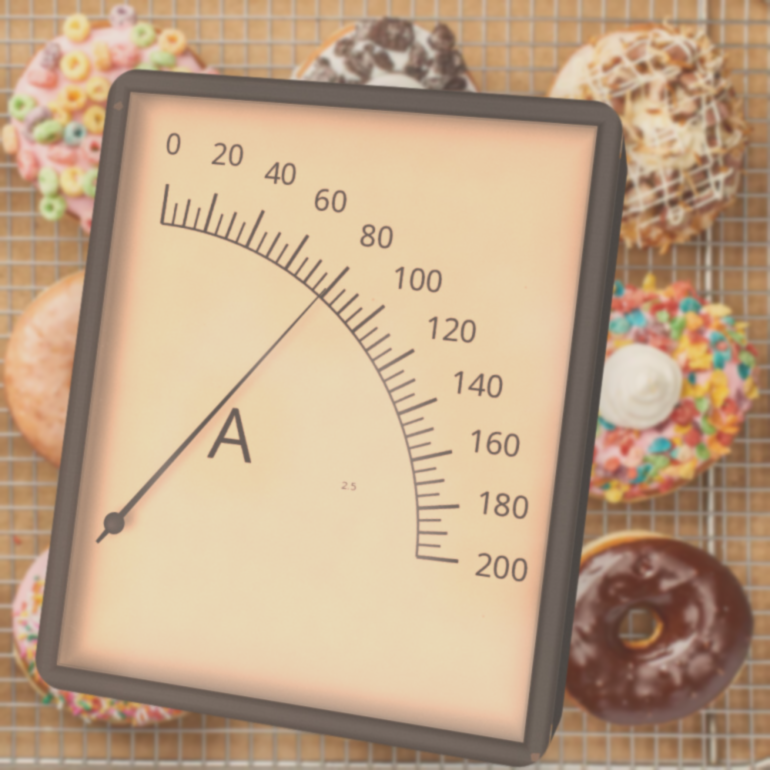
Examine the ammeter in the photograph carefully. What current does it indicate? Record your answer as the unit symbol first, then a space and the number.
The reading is A 80
